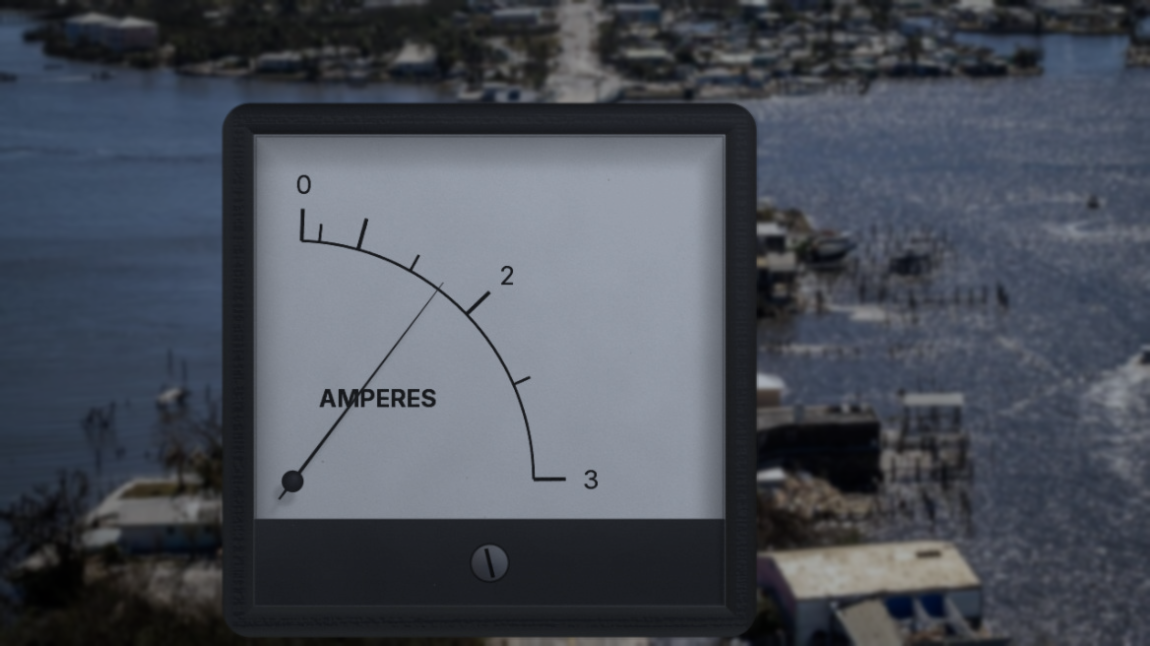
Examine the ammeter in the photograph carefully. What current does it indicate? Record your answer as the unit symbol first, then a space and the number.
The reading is A 1.75
